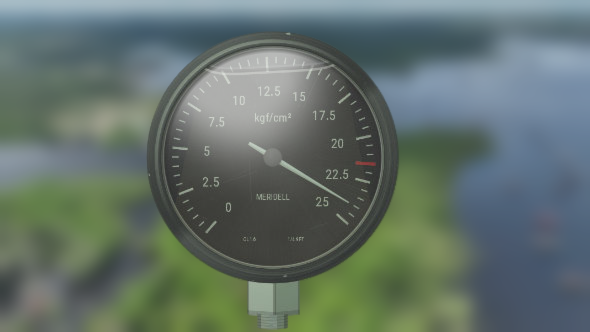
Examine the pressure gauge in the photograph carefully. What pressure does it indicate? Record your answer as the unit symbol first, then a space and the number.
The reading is kg/cm² 24
